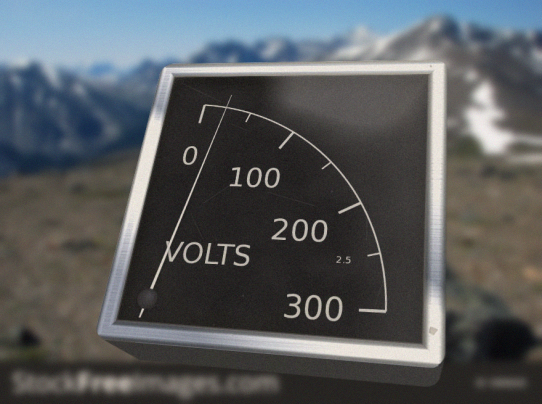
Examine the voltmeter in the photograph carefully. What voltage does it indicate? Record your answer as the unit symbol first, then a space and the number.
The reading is V 25
